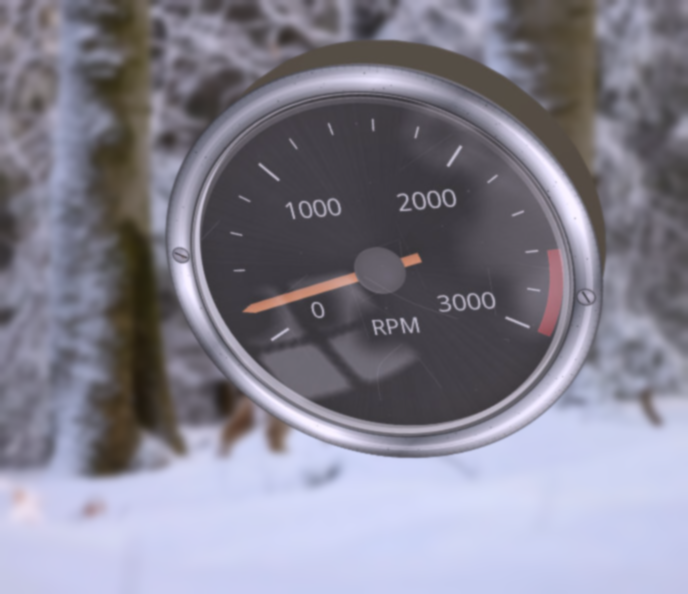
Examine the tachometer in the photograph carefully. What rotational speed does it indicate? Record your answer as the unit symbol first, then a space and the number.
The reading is rpm 200
